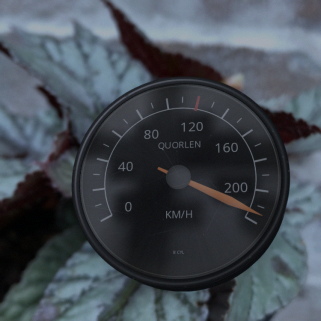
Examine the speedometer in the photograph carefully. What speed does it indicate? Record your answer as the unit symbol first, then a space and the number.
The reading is km/h 215
